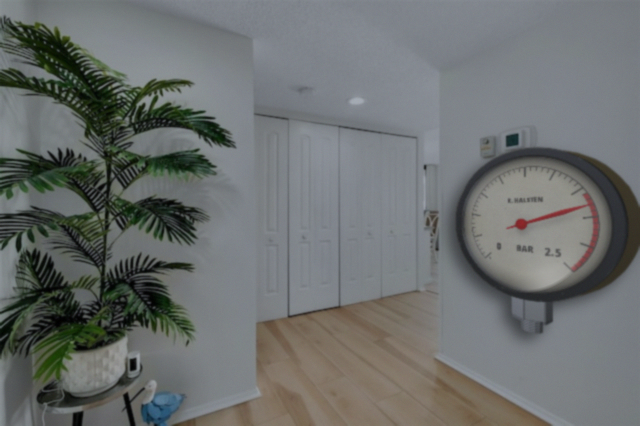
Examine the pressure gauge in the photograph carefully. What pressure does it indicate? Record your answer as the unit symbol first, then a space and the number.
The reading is bar 1.9
